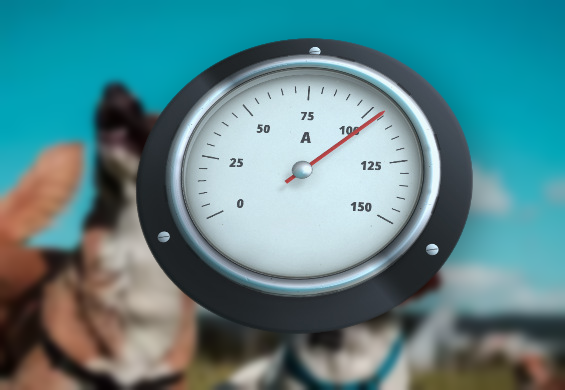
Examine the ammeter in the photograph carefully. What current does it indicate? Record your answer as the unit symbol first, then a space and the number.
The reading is A 105
